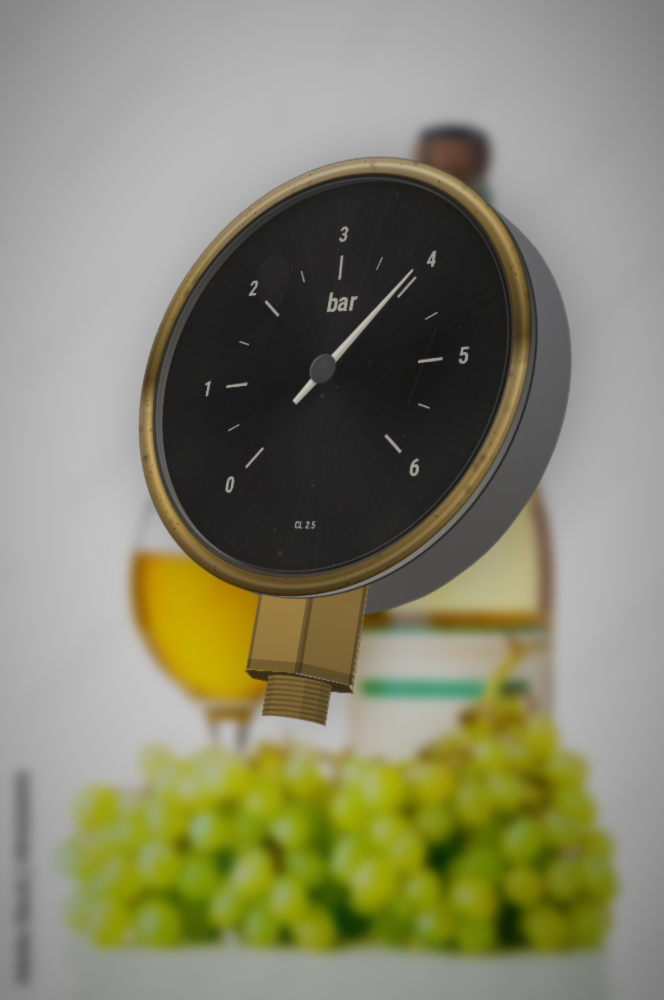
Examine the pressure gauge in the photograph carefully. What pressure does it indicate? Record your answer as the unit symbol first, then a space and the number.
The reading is bar 4
